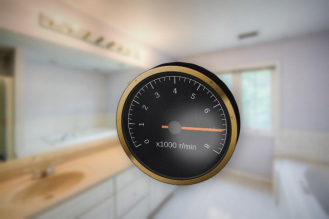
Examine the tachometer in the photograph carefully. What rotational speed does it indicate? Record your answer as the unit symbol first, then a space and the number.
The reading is rpm 7000
